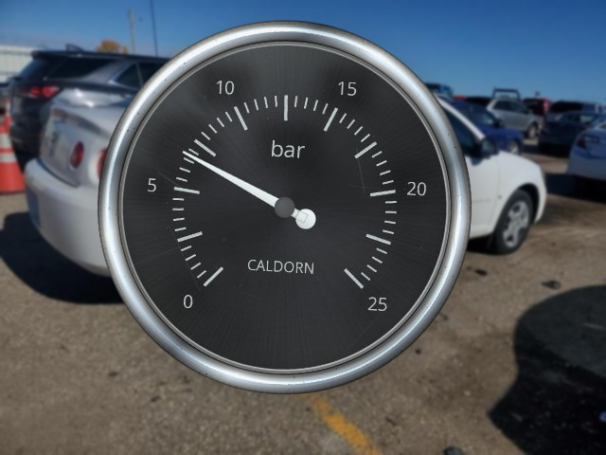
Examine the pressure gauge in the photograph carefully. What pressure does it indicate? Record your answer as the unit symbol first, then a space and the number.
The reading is bar 6.75
